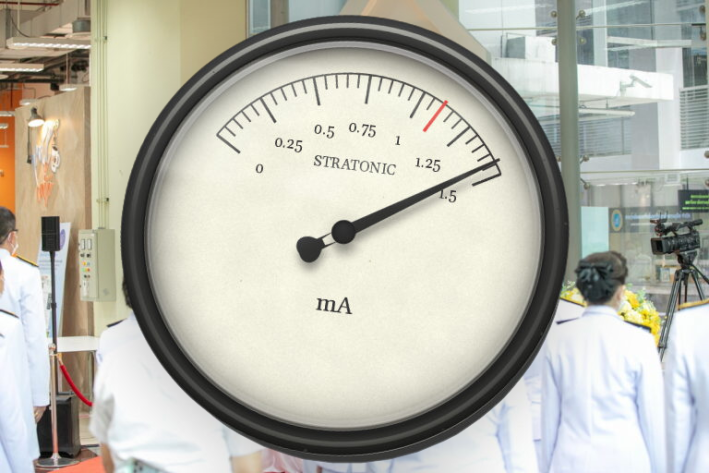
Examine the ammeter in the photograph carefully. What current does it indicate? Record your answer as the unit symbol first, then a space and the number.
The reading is mA 1.45
